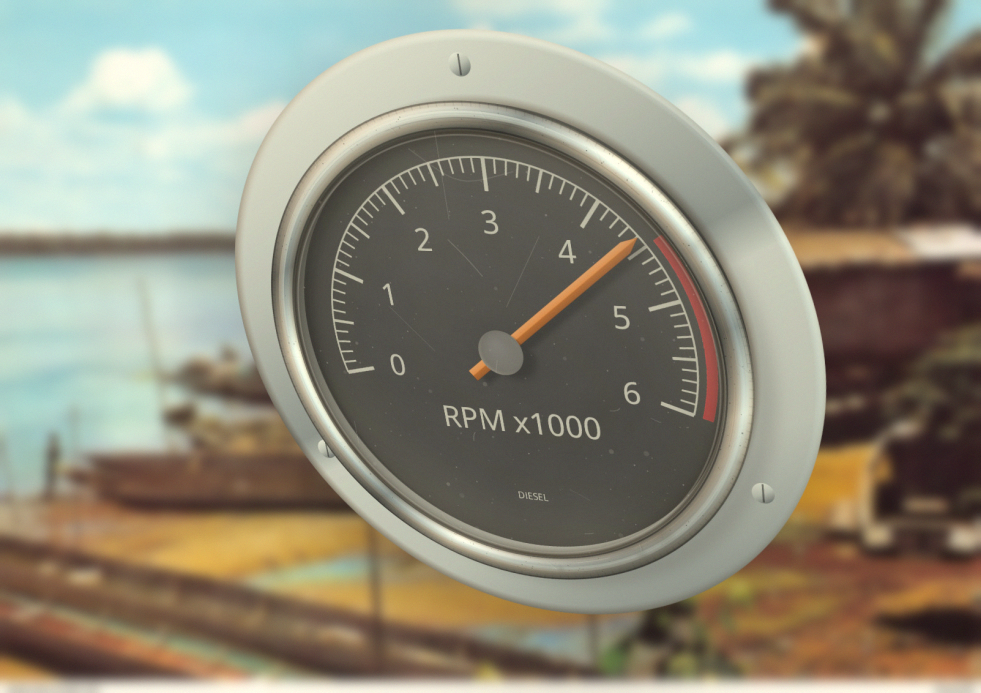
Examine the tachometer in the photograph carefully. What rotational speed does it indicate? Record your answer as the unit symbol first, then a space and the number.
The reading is rpm 4400
